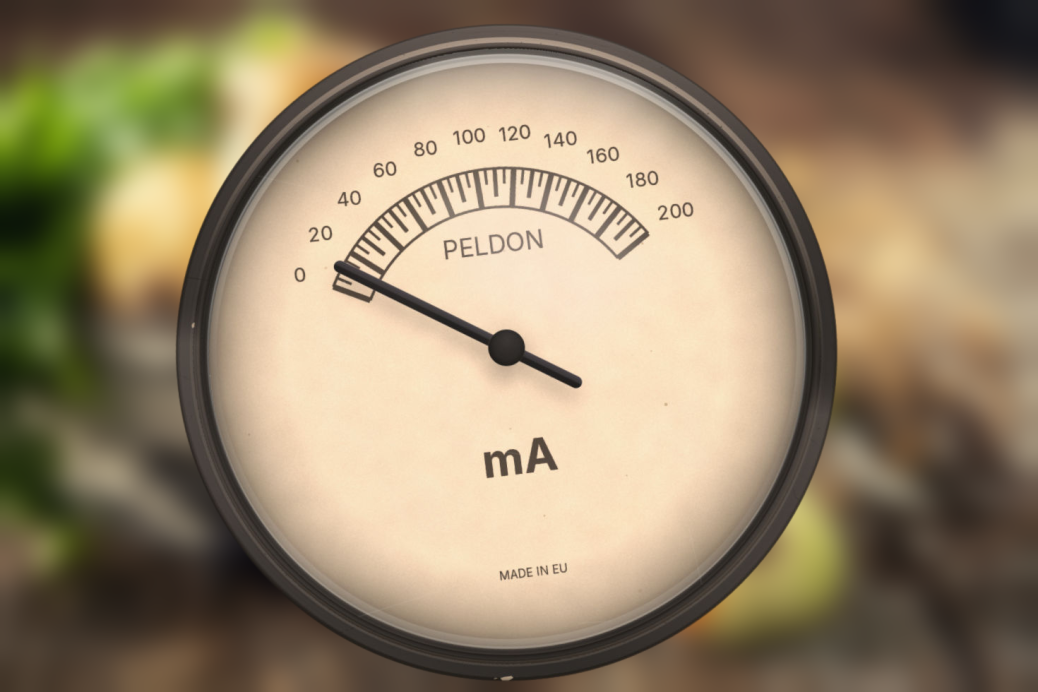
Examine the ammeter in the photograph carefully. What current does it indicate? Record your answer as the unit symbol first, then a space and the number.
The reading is mA 10
